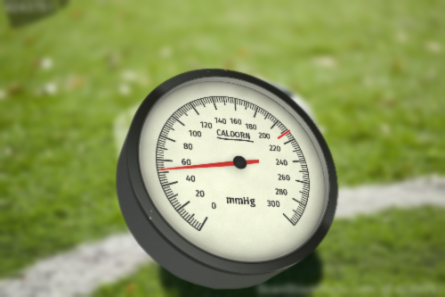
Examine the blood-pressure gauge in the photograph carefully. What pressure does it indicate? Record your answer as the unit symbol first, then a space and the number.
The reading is mmHg 50
